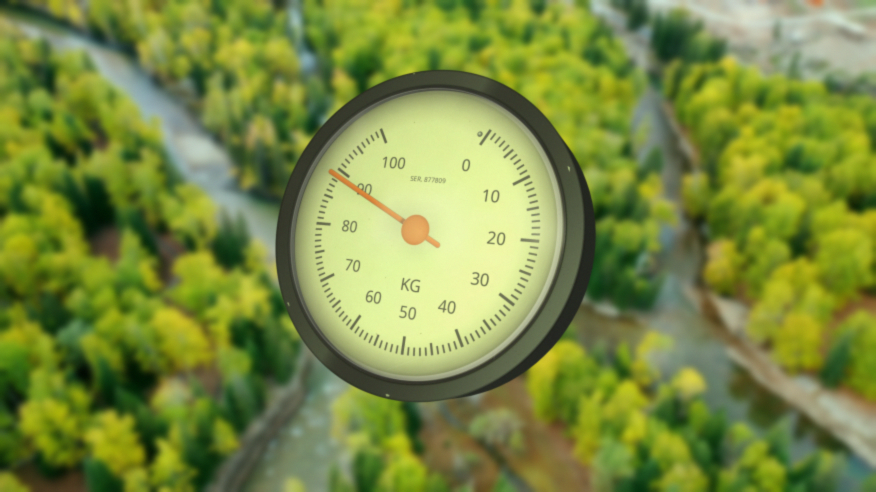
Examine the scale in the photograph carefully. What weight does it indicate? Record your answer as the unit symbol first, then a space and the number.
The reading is kg 89
